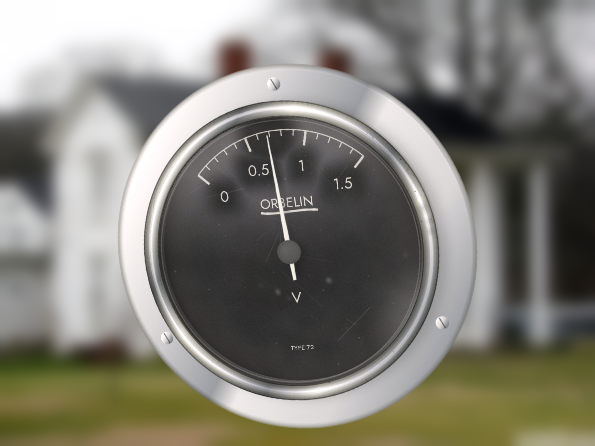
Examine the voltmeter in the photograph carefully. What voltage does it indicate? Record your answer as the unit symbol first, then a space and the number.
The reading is V 0.7
